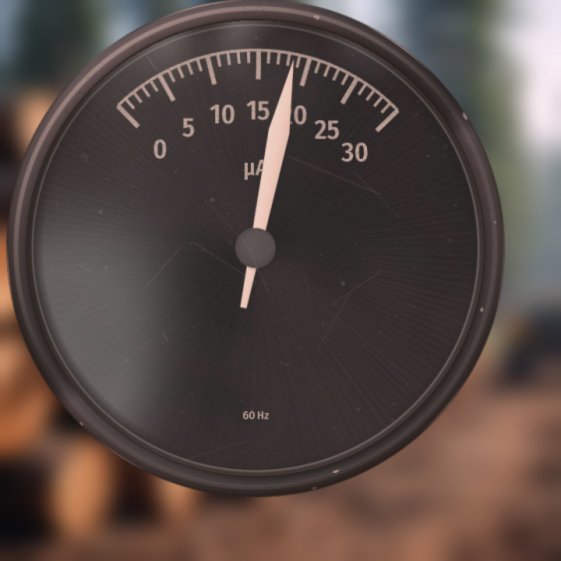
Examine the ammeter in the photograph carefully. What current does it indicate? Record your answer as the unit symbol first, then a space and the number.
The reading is µA 18.5
